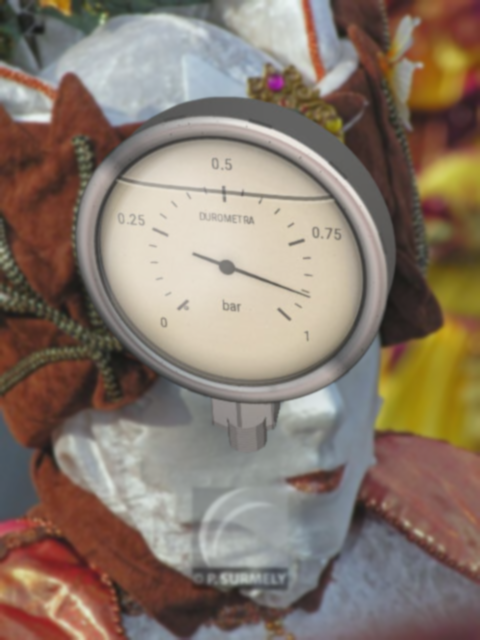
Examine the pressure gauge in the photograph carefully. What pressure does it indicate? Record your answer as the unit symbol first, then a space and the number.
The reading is bar 0.9
